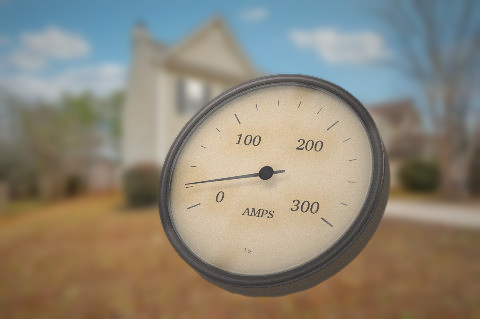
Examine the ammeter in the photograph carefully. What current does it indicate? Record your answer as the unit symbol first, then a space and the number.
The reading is A 20
